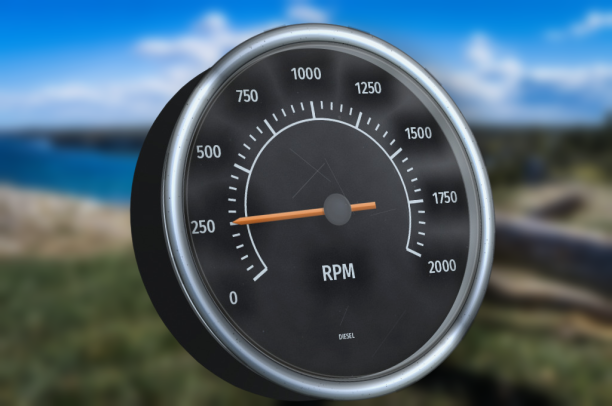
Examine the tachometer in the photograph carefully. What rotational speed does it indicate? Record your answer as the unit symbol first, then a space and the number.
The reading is rpm 250
